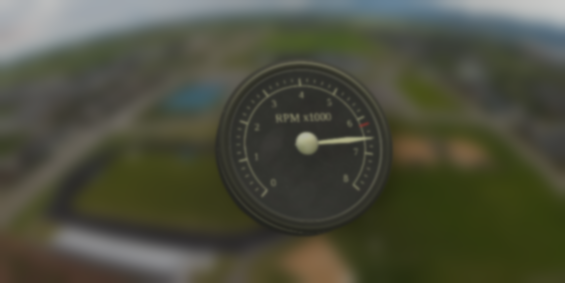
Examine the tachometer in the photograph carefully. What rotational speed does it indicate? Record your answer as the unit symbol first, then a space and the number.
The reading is rpm 6600
